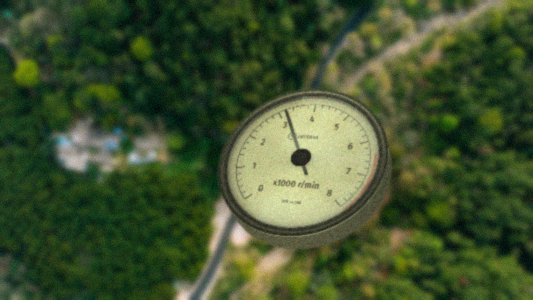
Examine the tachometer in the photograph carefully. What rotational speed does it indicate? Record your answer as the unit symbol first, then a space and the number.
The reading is rpm 3200
